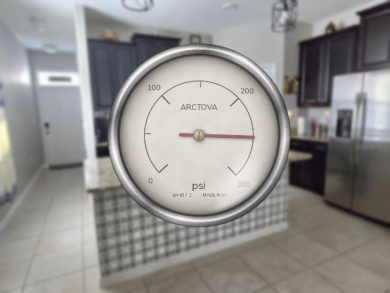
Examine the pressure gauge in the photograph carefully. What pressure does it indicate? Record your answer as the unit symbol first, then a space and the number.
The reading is psi 250
